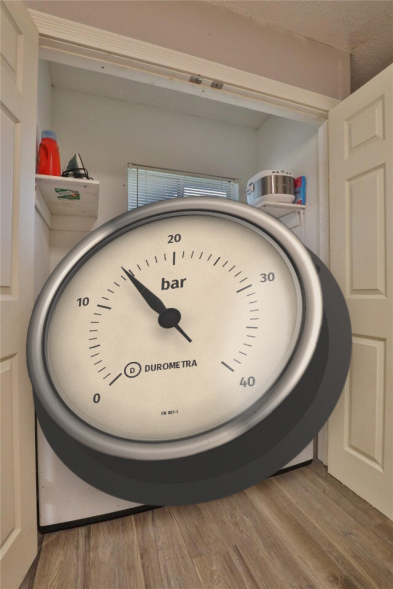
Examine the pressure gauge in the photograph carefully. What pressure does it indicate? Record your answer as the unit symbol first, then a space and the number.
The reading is bar 14.5
